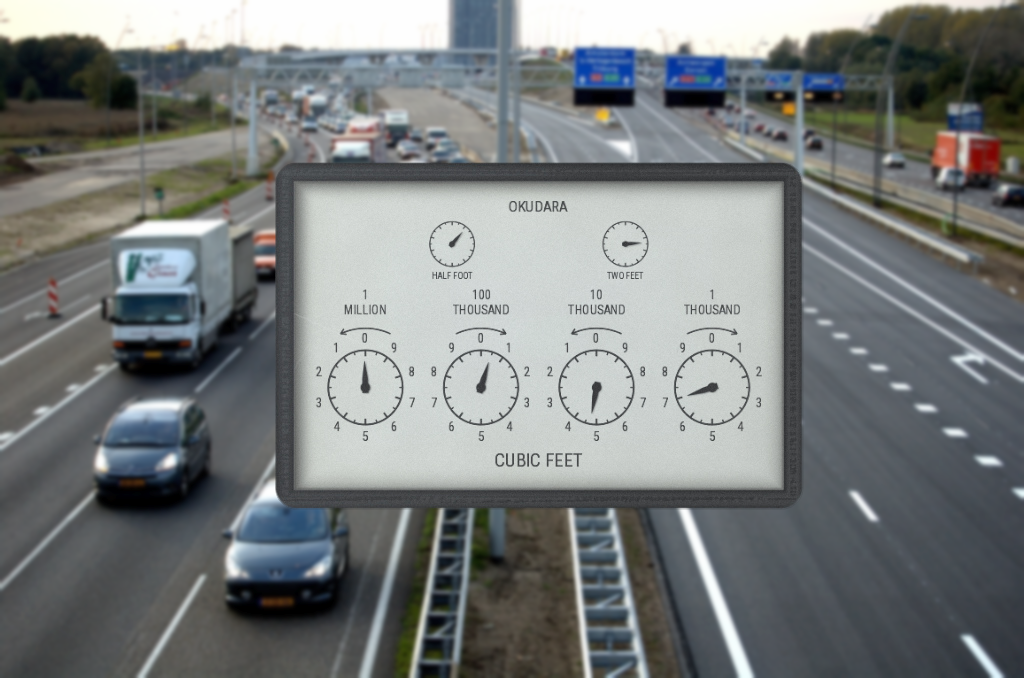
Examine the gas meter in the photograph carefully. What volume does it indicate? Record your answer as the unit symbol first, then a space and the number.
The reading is ft³ 4700
